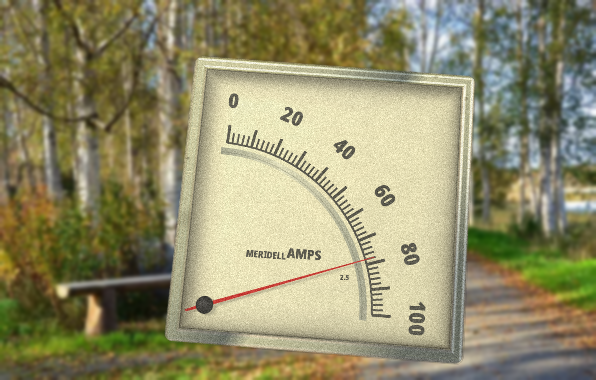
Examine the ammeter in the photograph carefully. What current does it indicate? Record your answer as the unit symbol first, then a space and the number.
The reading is A 78
